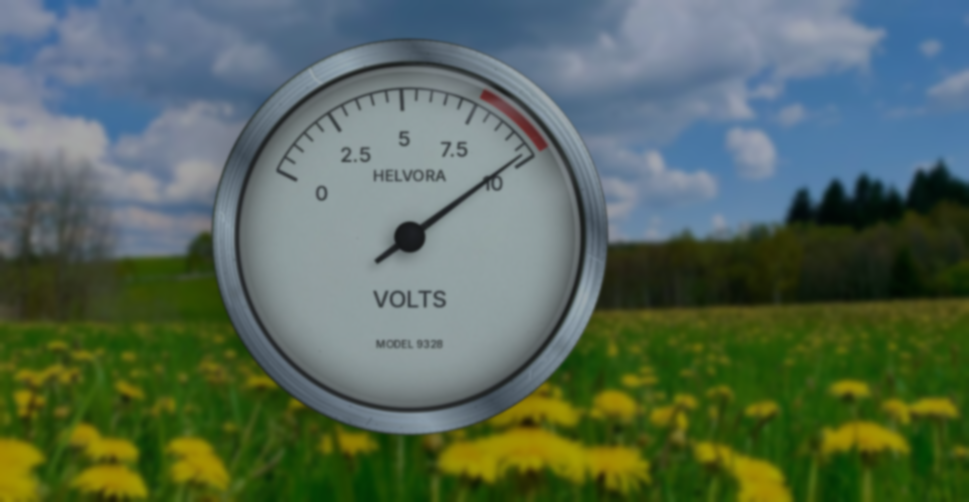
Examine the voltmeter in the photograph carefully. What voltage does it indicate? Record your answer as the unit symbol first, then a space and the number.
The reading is V 9.75
